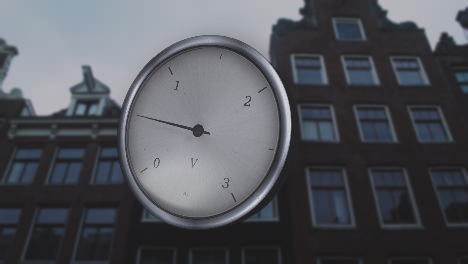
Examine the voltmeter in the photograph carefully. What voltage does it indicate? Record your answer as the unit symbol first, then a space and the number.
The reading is V 0.5
